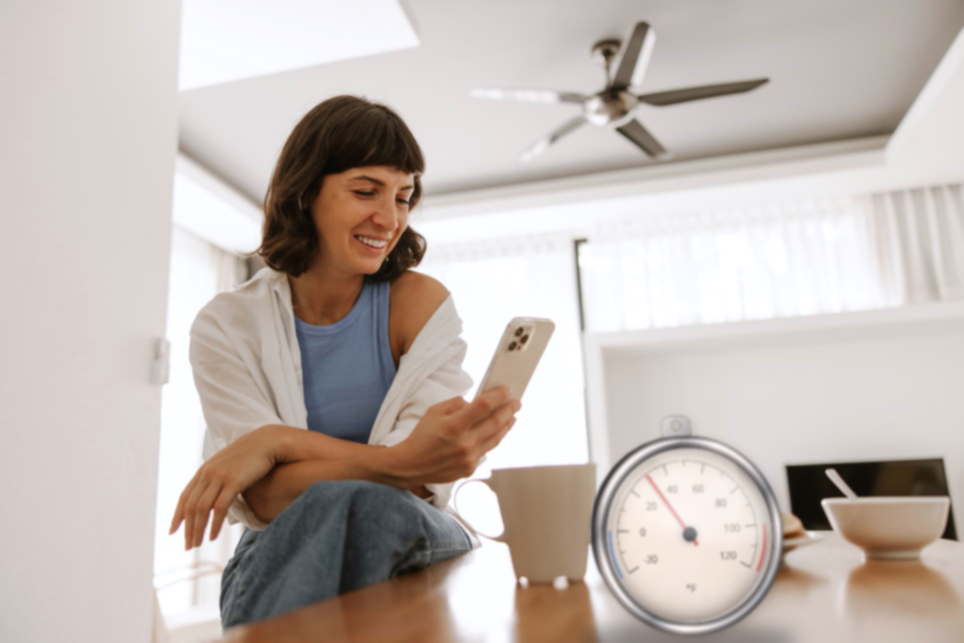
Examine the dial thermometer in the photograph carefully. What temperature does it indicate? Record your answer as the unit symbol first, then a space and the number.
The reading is °F 30
